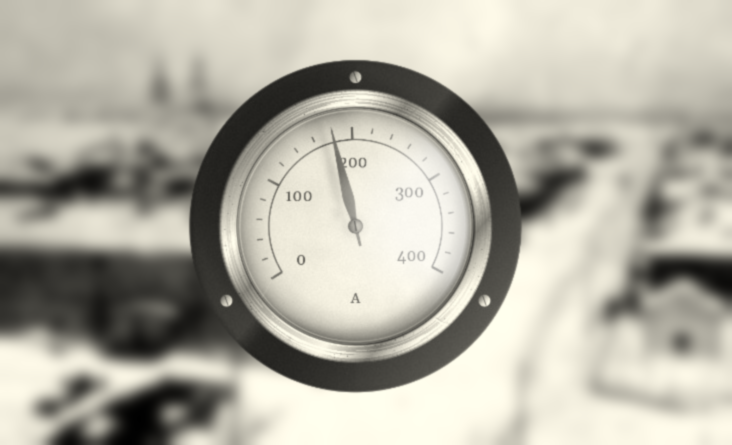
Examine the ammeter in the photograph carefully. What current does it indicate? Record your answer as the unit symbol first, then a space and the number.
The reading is A 180
